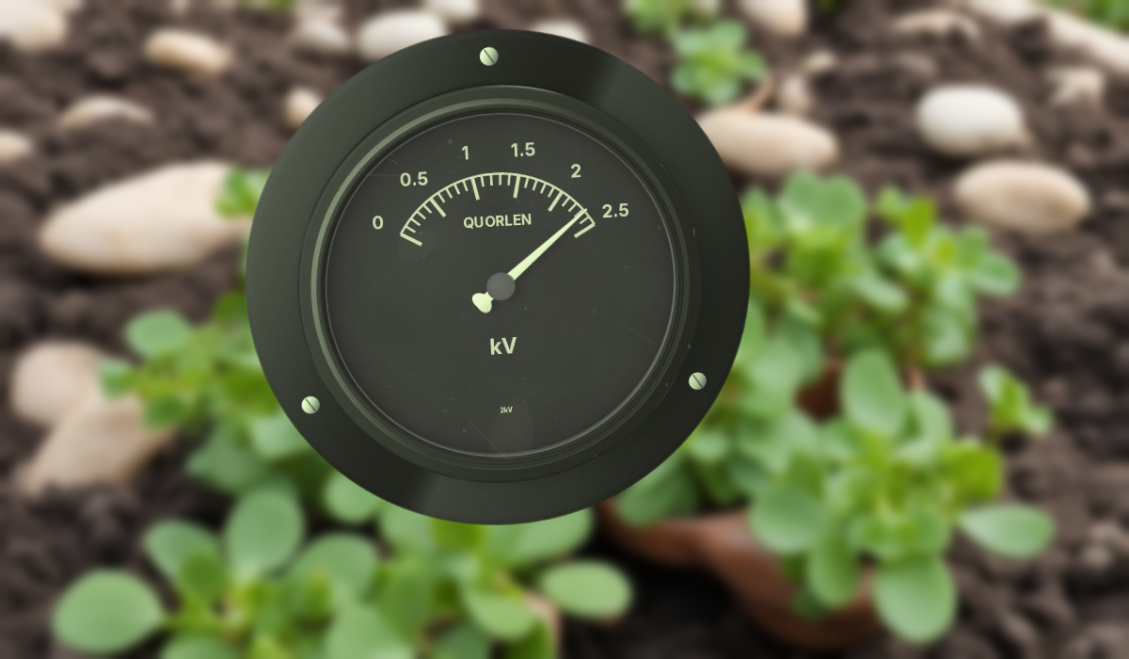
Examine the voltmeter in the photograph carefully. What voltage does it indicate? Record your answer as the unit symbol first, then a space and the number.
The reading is kV 2.3
